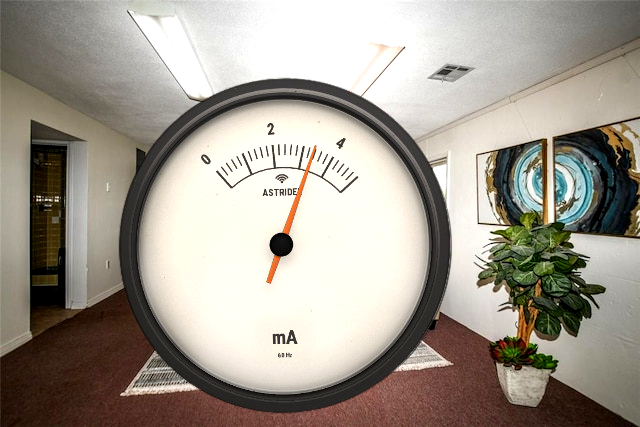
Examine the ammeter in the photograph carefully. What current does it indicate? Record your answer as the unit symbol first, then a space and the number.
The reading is mA 3.4
